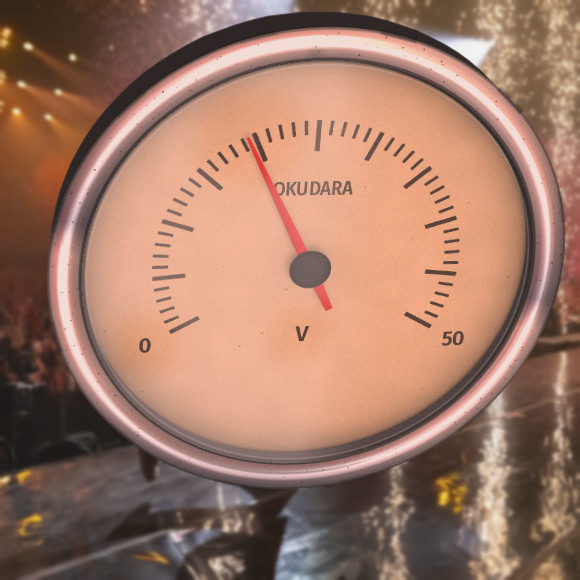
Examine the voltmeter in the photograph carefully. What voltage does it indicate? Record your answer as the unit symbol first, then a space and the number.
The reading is V 19.5
